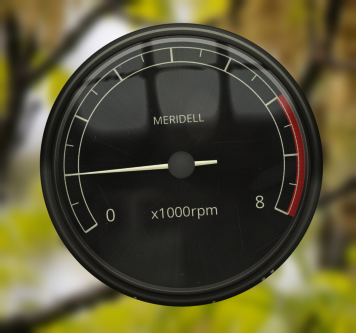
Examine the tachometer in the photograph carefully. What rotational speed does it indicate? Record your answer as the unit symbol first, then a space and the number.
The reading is rpm 1000
